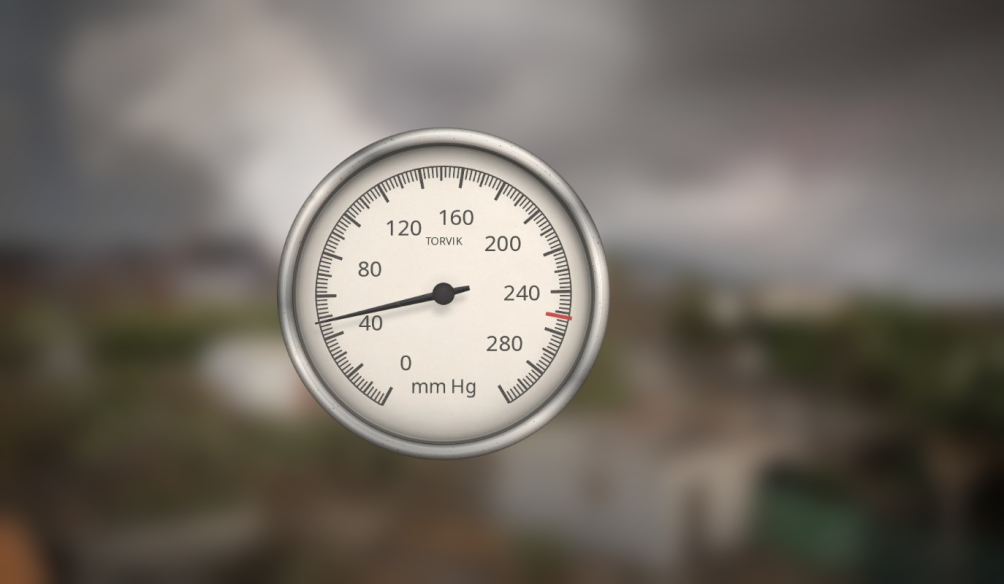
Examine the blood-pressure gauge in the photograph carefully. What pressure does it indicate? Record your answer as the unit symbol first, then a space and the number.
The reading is mmHg 48
